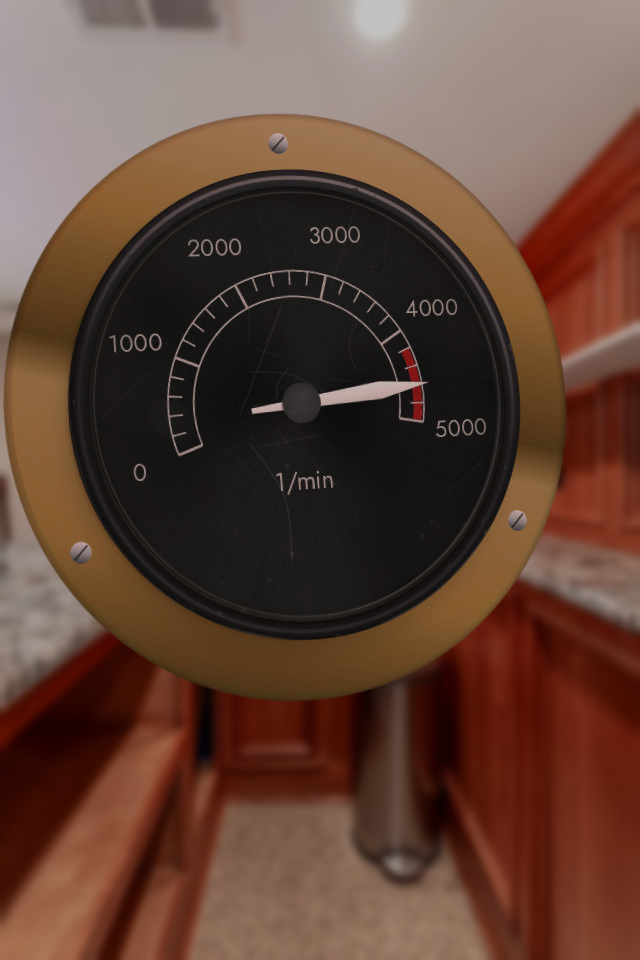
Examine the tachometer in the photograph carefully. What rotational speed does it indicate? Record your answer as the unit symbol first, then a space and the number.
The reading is rpm 4600
